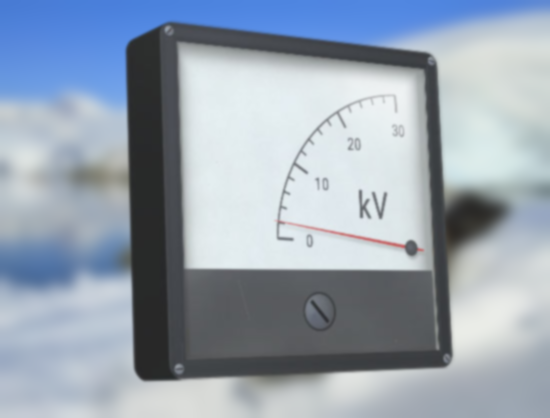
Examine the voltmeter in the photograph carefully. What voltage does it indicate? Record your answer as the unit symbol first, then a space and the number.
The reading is kV 2
